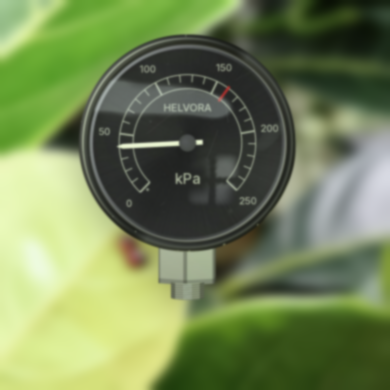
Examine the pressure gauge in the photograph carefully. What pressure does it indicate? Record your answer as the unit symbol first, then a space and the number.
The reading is kPa 40
